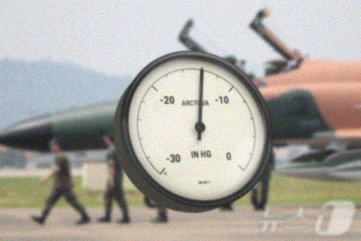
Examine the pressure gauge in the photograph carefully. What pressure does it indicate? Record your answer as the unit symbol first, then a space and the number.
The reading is inHg -14
